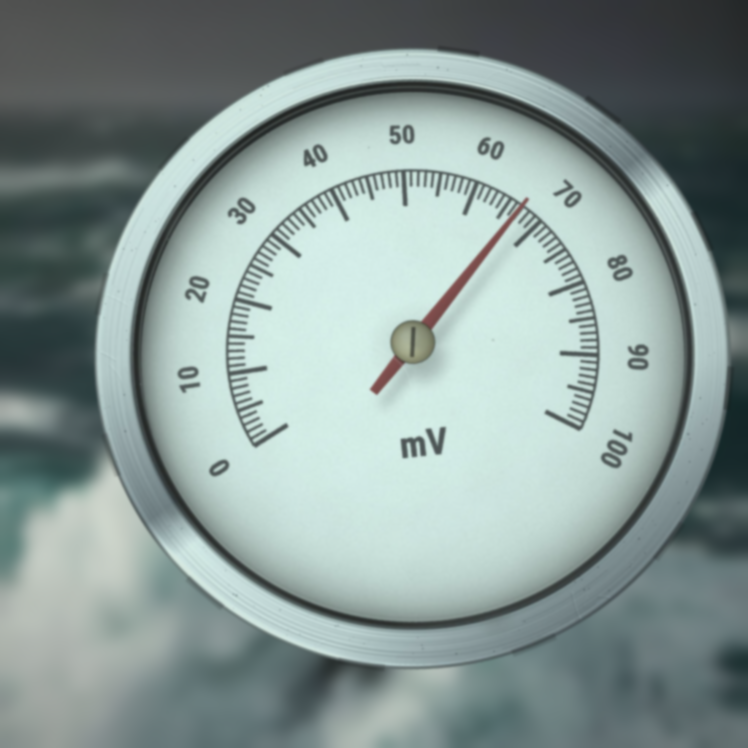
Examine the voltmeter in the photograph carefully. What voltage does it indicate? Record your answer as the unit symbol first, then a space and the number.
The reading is mV 67
